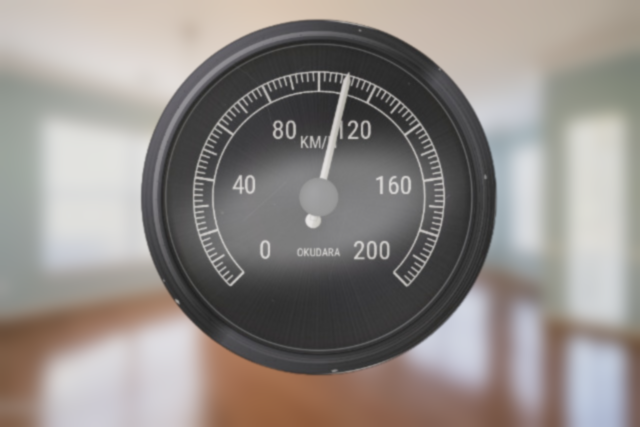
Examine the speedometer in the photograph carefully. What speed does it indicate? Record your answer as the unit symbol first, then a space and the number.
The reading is km/h 110
